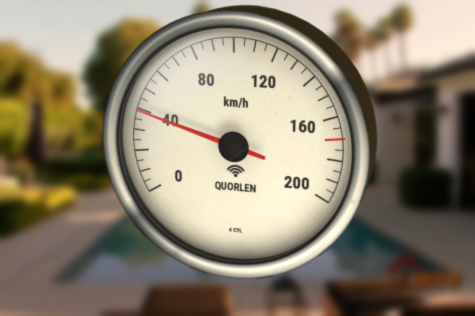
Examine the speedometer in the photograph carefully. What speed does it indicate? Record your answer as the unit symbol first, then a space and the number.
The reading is km/h 40
